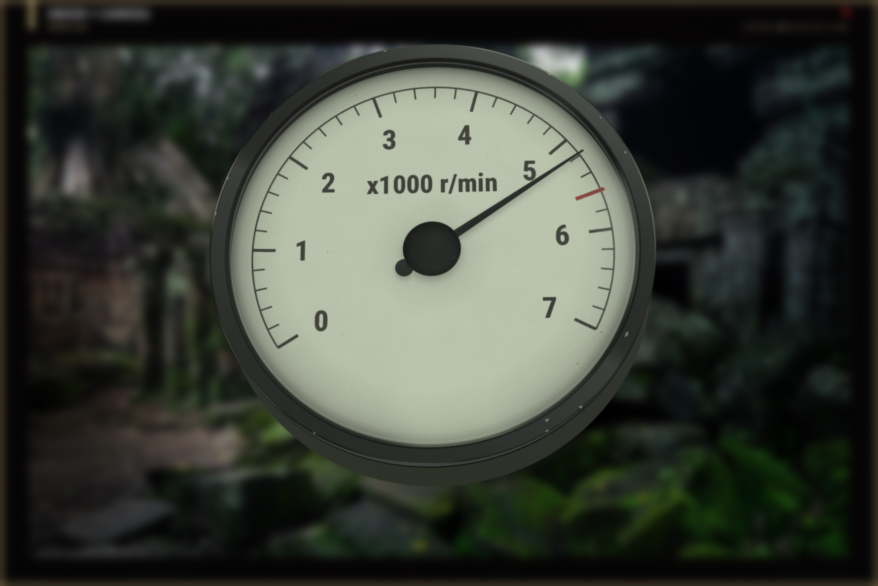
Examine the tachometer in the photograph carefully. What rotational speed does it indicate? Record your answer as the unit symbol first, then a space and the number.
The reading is rpm 5200
